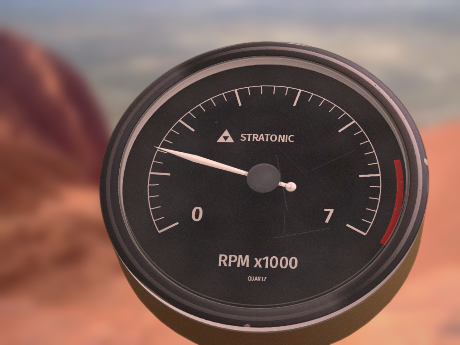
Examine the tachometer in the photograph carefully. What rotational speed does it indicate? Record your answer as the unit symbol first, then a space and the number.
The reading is rpm 1400
